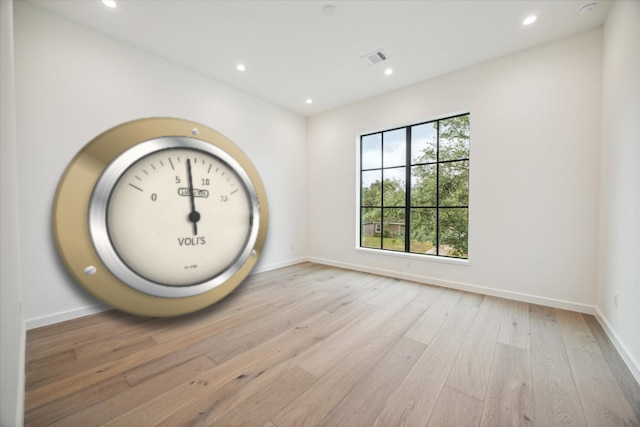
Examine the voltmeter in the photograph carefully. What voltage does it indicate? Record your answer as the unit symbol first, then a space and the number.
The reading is V 7
